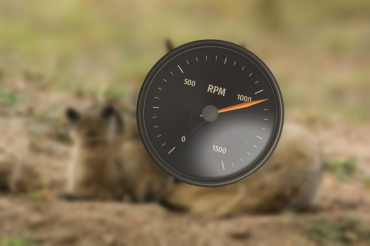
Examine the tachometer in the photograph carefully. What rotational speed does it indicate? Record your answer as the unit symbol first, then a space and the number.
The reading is rpm 1050
